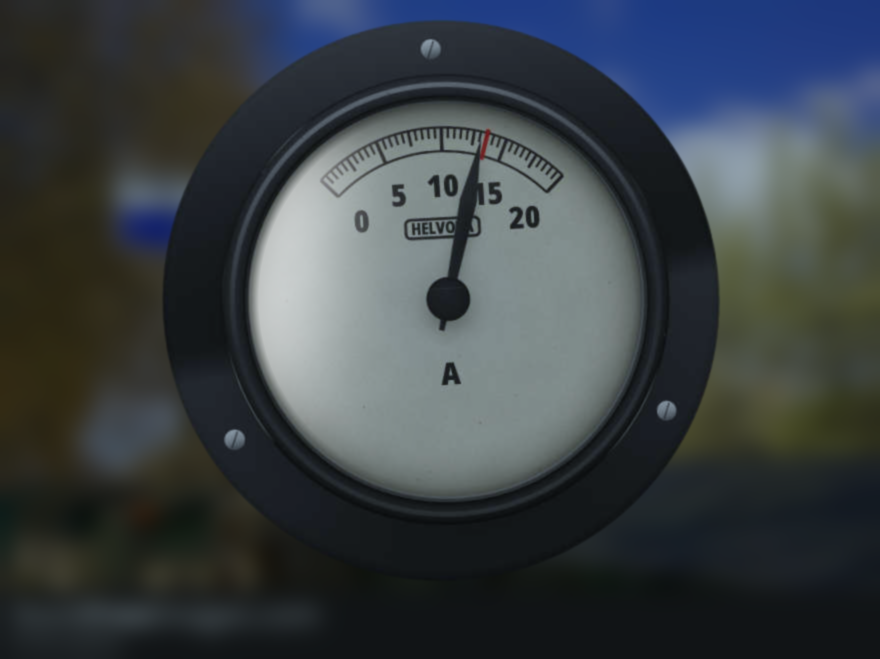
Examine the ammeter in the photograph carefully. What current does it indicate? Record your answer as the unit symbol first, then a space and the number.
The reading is A 13
